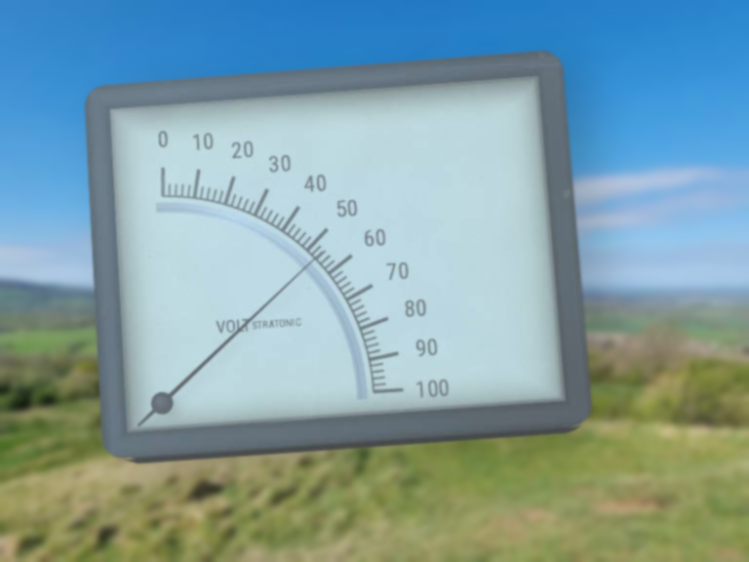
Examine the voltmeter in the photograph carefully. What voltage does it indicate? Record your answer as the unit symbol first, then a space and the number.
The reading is V 54
